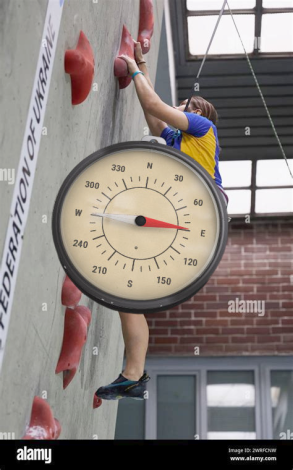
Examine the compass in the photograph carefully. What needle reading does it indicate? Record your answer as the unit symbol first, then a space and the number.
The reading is ° 90
